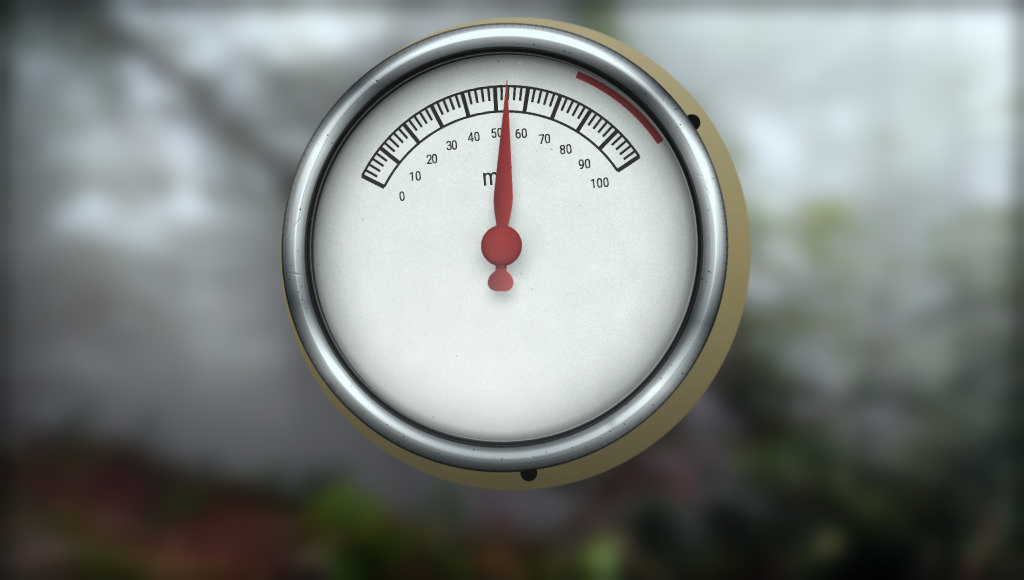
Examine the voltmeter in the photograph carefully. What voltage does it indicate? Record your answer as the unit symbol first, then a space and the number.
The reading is mV 54
